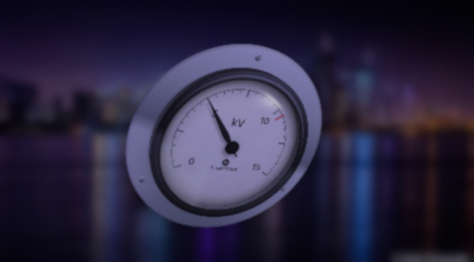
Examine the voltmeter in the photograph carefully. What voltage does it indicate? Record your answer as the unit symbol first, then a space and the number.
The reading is kV 5
